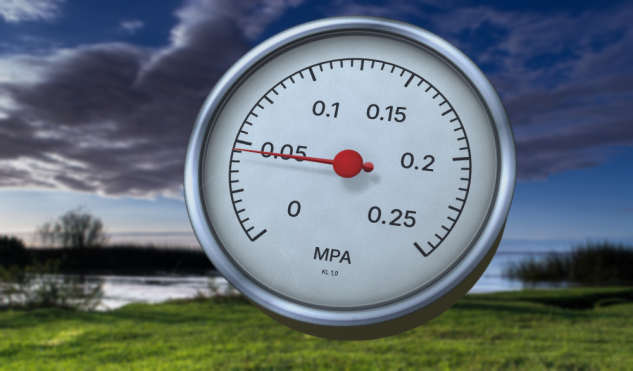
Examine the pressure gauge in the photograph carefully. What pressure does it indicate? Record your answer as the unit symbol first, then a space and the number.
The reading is MPa 0.045
